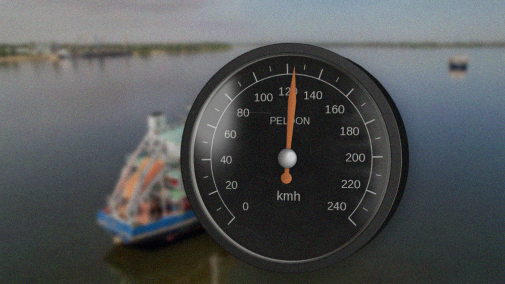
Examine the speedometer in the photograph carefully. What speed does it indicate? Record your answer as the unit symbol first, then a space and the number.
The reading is km/h 125
